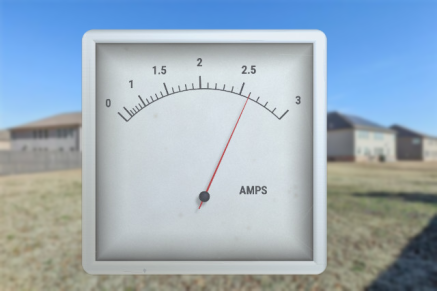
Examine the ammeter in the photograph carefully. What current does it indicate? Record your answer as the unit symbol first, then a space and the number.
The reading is A 2.6
